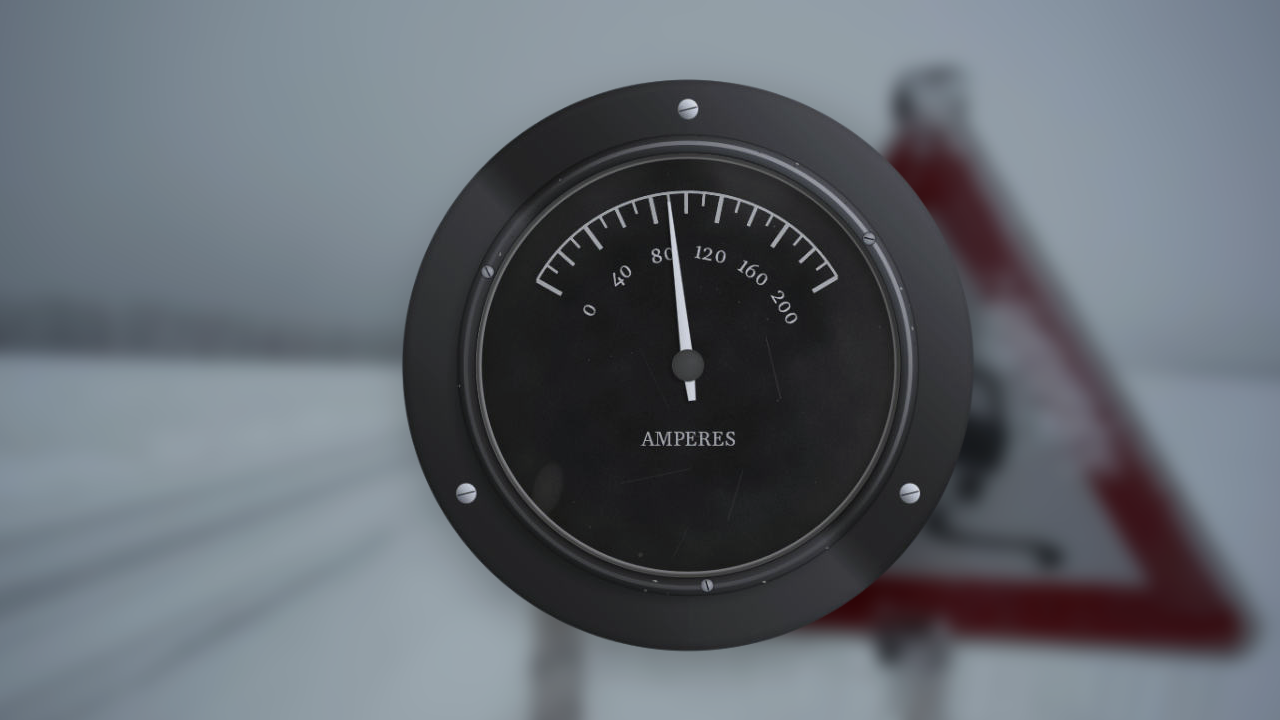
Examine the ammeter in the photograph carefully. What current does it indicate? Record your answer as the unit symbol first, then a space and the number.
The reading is A 90
